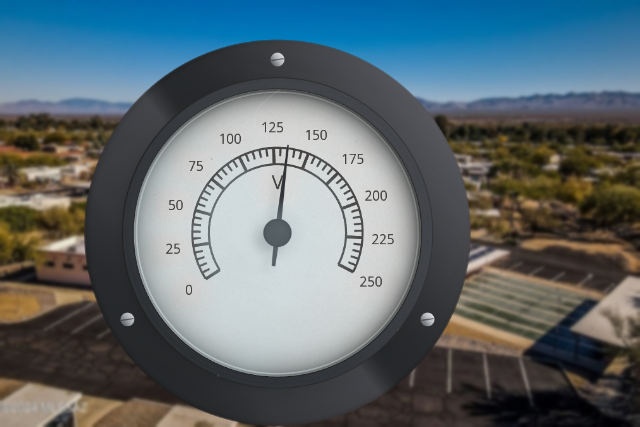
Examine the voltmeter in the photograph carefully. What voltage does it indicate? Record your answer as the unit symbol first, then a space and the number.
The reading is V 135
